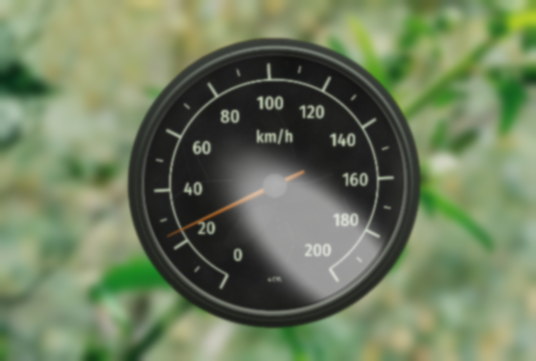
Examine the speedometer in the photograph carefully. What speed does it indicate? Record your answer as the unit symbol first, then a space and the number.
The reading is km/h 25
